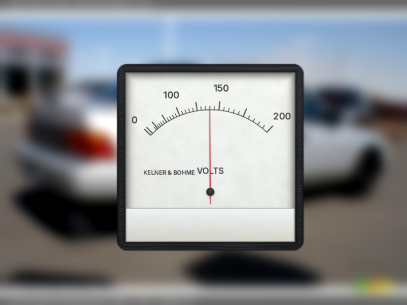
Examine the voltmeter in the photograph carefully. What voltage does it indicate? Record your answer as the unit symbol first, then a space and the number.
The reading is V 140
